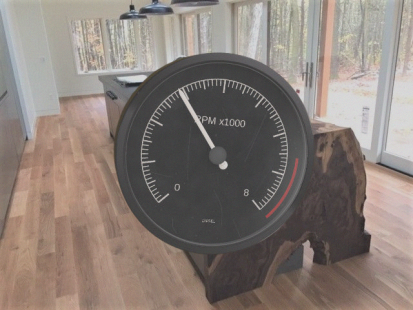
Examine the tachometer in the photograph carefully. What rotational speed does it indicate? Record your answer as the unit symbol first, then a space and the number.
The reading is rpm 2900
